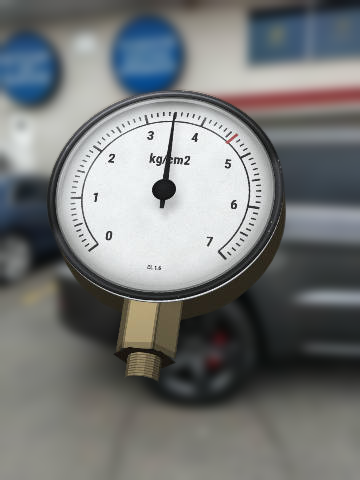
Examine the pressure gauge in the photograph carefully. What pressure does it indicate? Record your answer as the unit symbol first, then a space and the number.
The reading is kg/cm² 3.5
